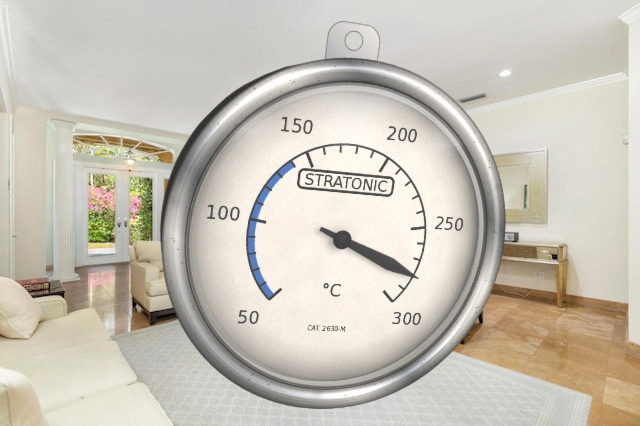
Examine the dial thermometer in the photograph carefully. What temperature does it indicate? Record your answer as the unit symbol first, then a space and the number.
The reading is °C 280
